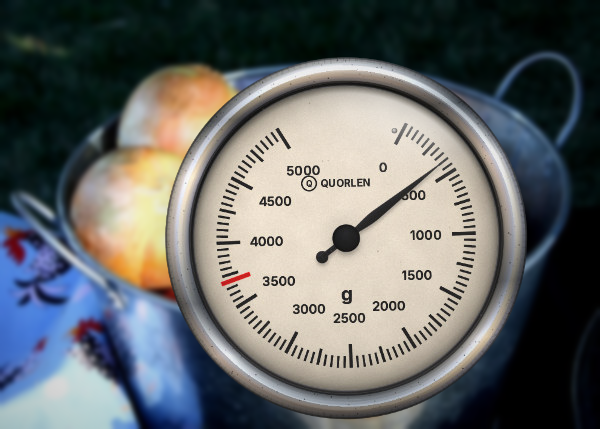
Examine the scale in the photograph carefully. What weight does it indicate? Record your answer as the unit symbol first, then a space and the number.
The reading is g 400
